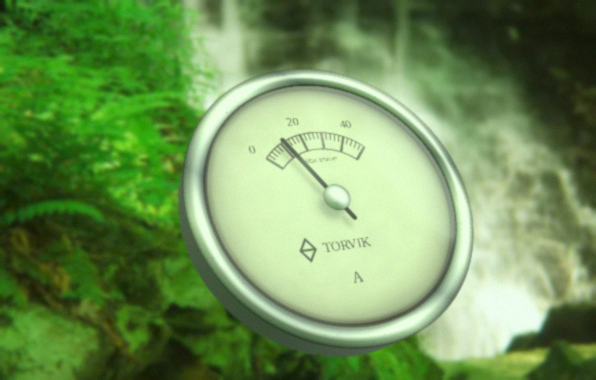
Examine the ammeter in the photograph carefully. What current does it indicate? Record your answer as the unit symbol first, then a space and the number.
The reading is A 10
